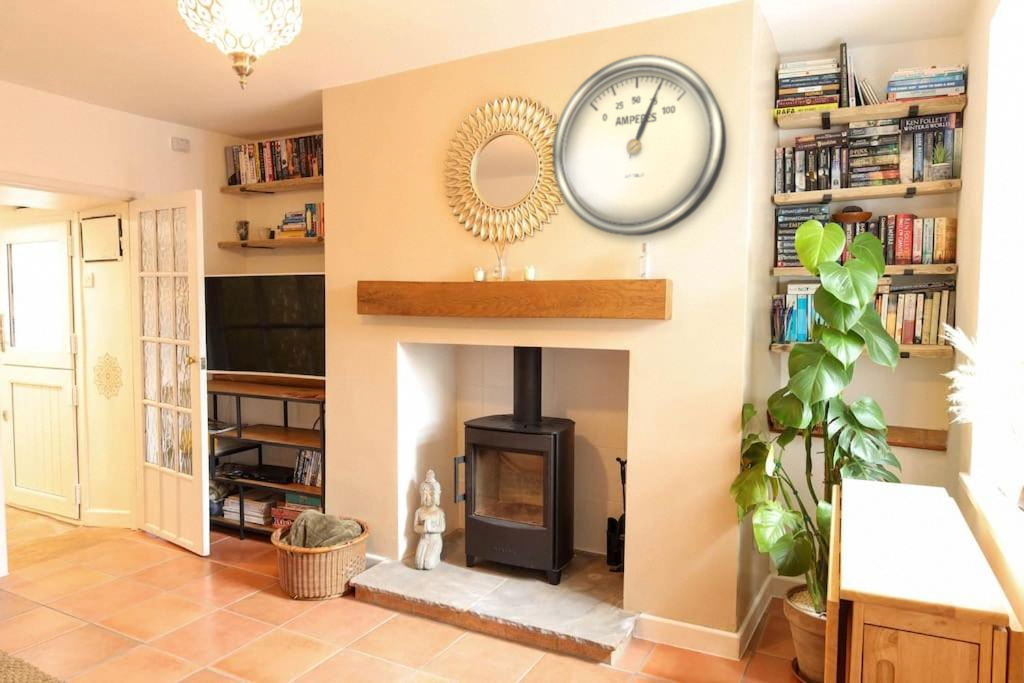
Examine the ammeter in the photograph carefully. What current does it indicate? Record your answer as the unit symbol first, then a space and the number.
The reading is A 75
